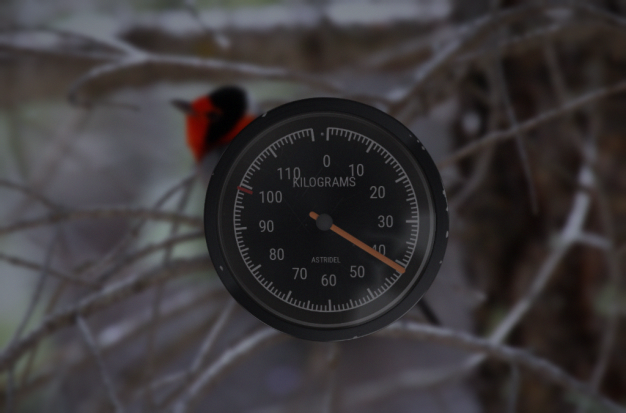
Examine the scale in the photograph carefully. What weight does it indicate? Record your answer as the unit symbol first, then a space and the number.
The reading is kg 41
